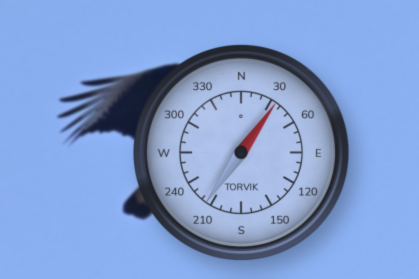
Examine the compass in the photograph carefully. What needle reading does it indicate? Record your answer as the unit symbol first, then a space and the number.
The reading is ° 35
